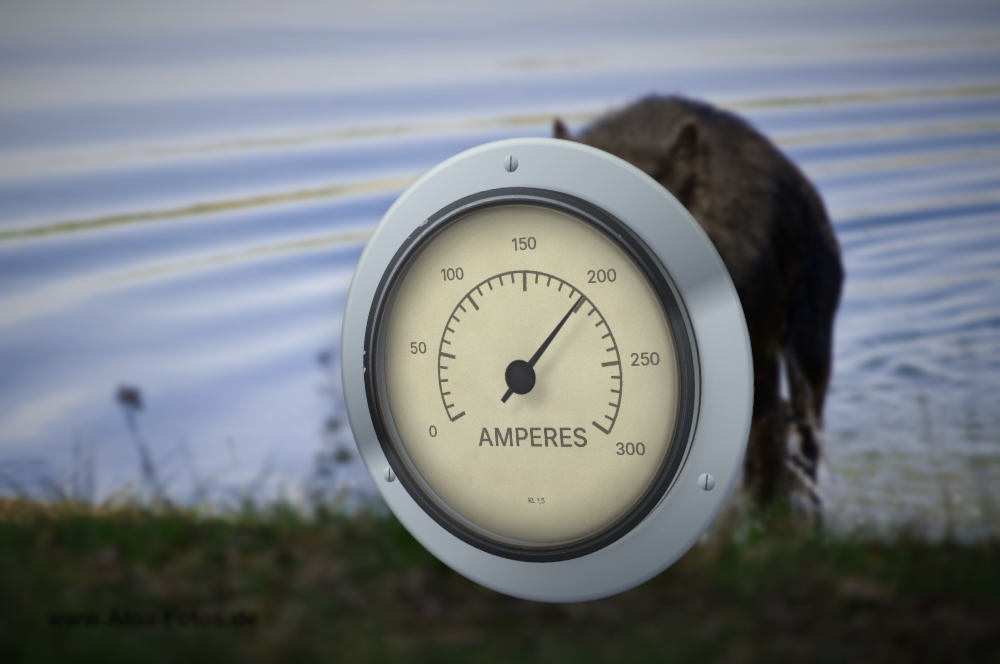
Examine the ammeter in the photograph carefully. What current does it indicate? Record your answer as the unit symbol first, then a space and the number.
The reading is A 200
